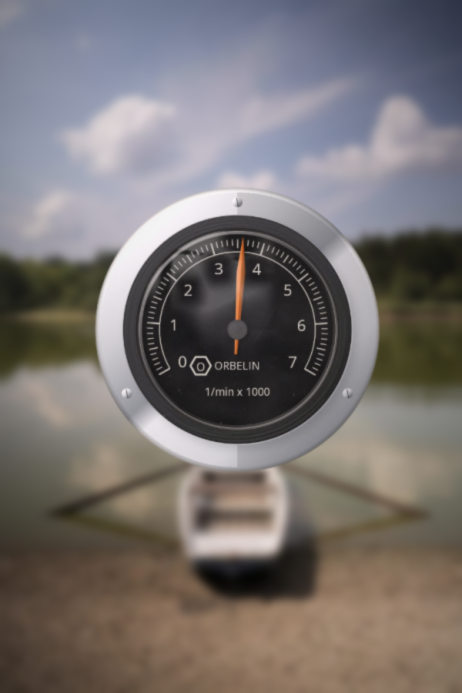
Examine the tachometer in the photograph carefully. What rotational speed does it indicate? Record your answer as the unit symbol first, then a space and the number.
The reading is rpm 3600
